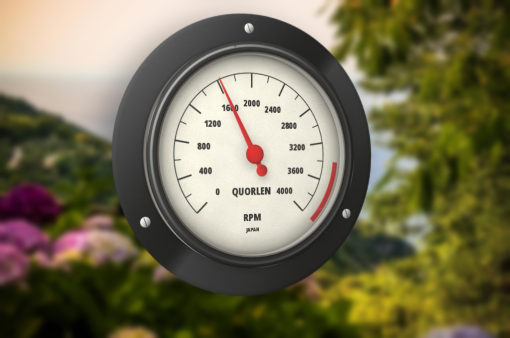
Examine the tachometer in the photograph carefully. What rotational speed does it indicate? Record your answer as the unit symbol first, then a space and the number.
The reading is rpm 1600
